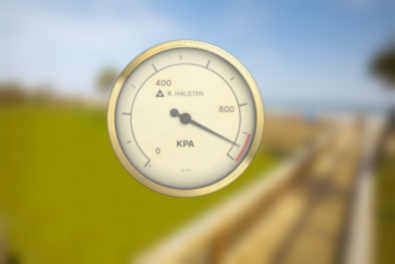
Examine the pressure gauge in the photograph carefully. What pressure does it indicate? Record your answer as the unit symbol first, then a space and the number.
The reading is kPa 950
